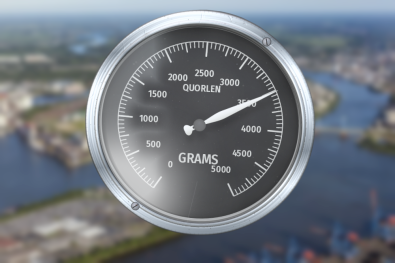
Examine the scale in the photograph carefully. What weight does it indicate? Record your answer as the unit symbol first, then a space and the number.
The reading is g 3500
